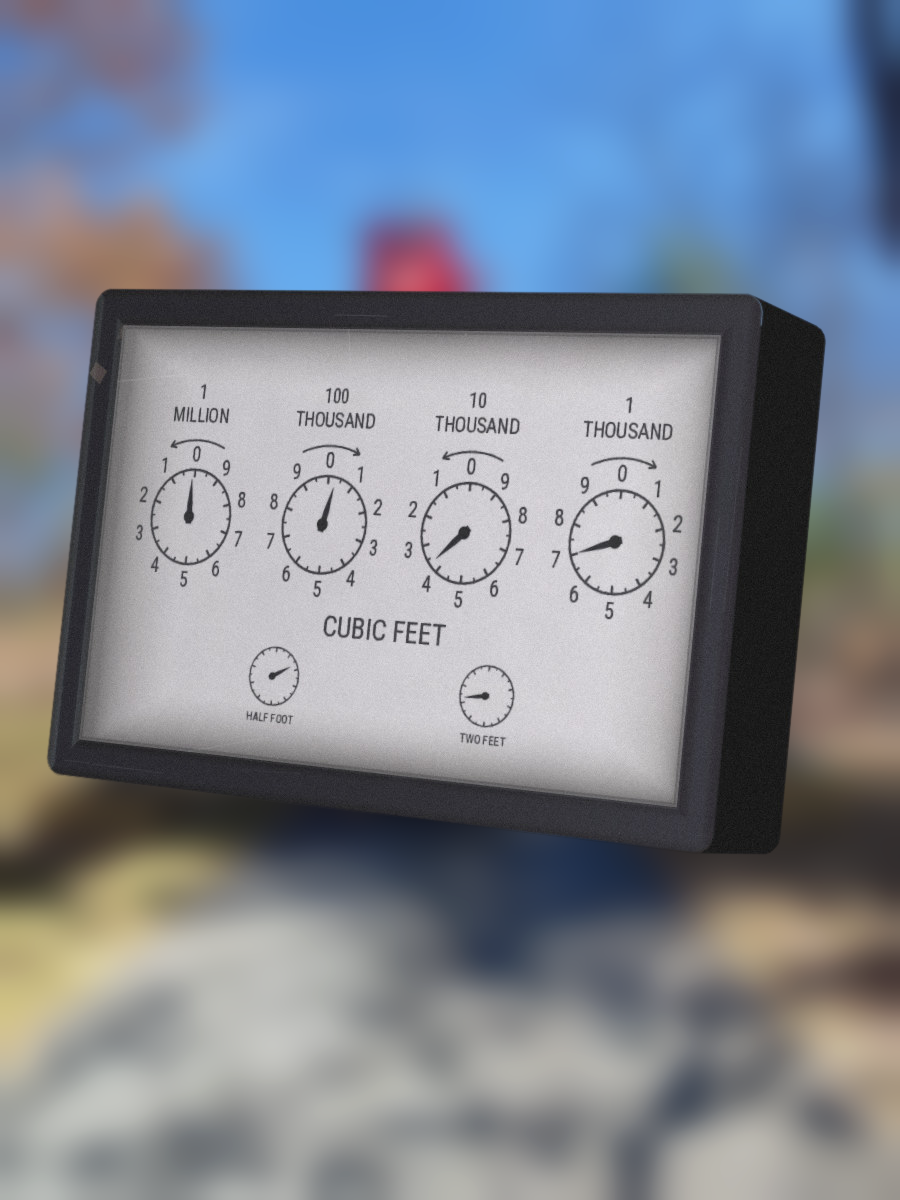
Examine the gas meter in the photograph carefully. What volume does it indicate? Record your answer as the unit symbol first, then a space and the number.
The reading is ft³ 3700
